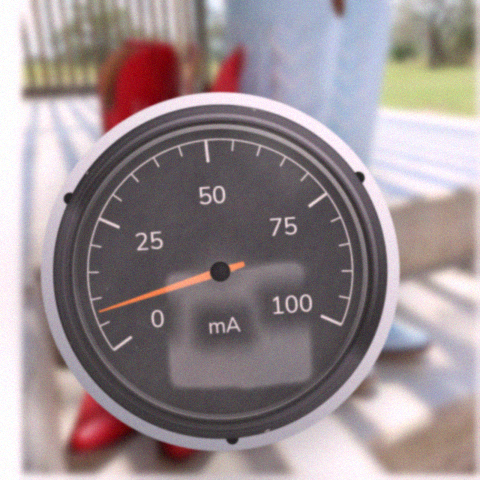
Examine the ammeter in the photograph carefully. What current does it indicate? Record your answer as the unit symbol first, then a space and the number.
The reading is mA 7.5
